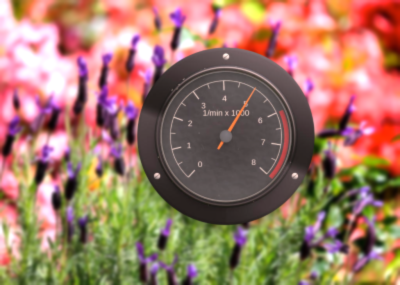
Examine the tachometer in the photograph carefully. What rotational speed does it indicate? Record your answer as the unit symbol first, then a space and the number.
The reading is rpm 5000
